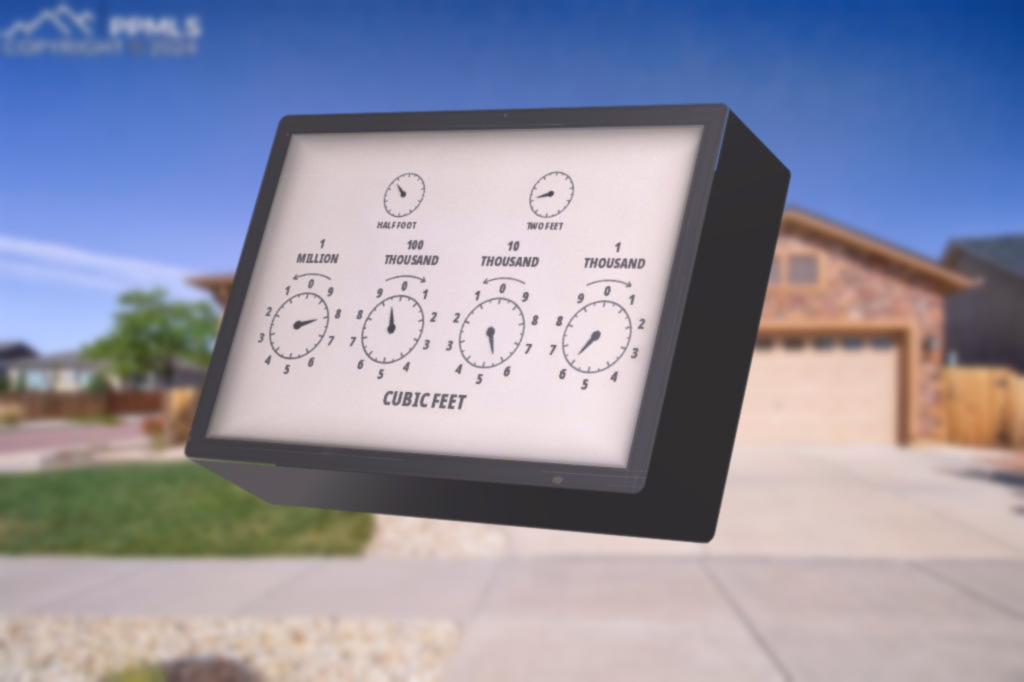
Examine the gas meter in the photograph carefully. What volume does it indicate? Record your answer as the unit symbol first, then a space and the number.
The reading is ft³ 795600
